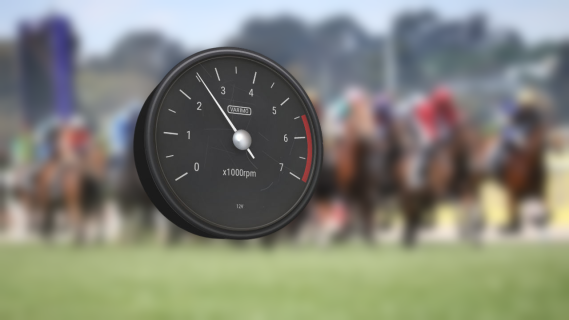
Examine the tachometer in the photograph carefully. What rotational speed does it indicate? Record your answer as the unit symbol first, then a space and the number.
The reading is rpm 2500
